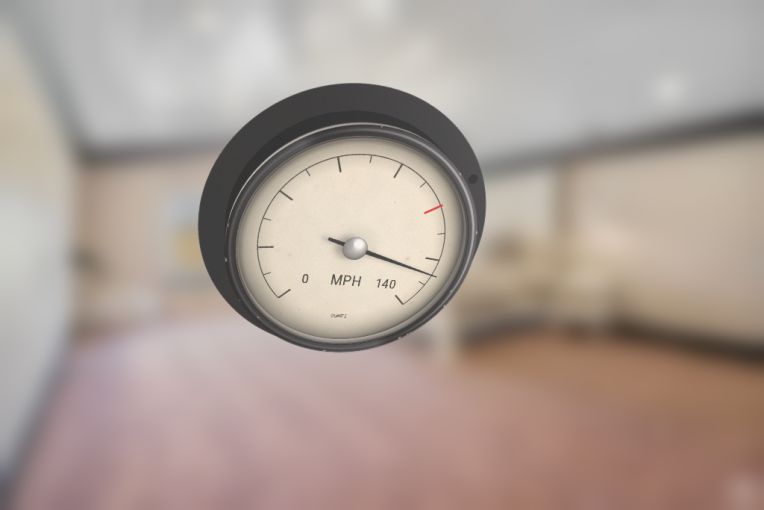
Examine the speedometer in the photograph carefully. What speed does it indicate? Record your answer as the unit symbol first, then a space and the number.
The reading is mph 125
